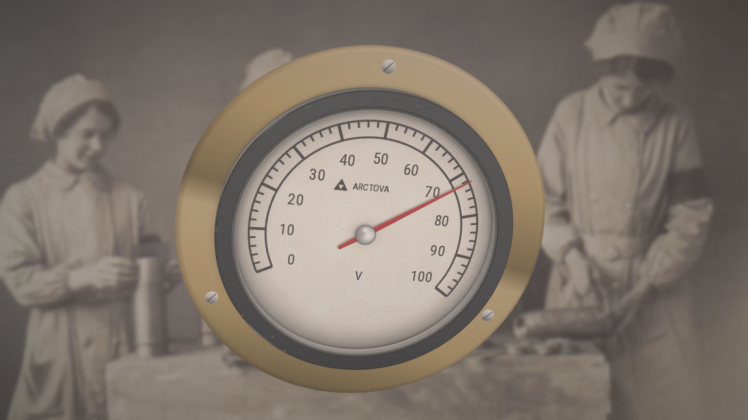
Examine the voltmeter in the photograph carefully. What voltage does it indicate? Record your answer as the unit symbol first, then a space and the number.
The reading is V 72
